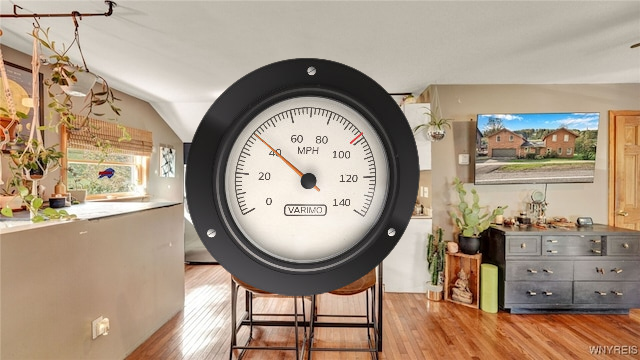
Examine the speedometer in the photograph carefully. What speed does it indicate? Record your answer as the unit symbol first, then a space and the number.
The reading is mph 40
